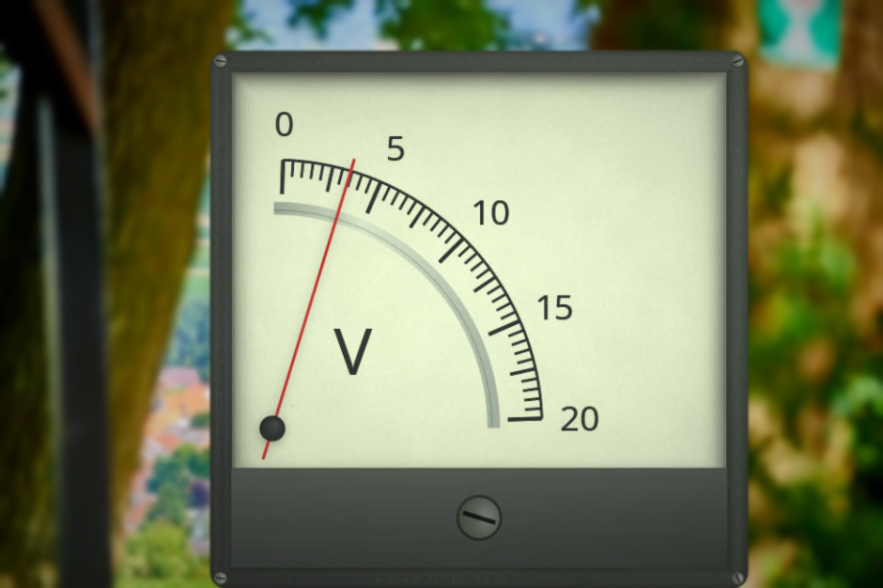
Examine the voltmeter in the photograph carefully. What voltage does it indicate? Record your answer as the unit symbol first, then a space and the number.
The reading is V 3.5
